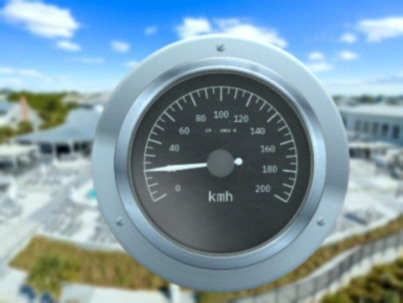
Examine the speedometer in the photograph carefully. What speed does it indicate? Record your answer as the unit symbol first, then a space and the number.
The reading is km/h 20
